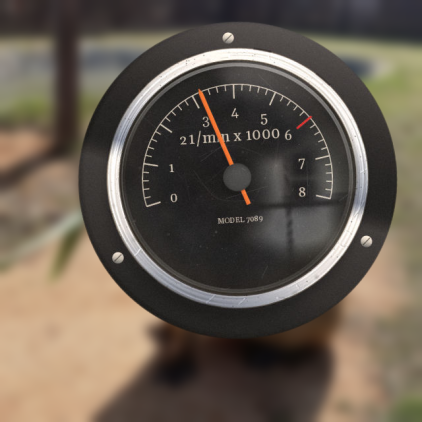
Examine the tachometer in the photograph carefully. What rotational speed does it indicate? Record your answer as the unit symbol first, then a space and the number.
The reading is rpm 3200
